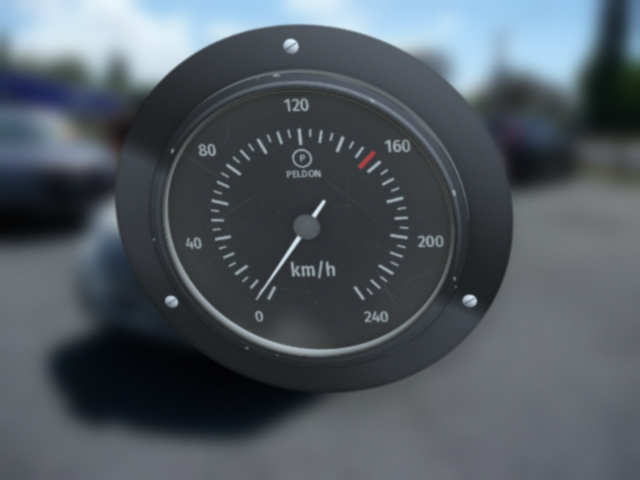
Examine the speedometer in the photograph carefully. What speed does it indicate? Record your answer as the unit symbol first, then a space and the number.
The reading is km/h 5
